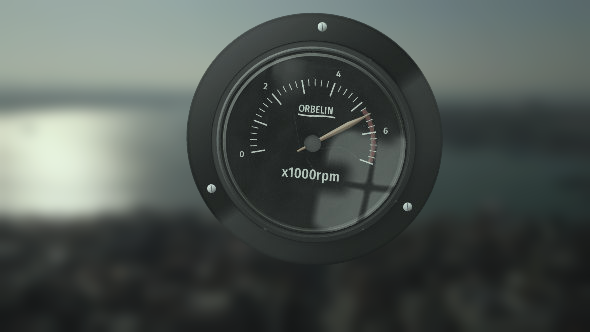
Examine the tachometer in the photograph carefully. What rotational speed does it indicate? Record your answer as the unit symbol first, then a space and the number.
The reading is rpm 5400
